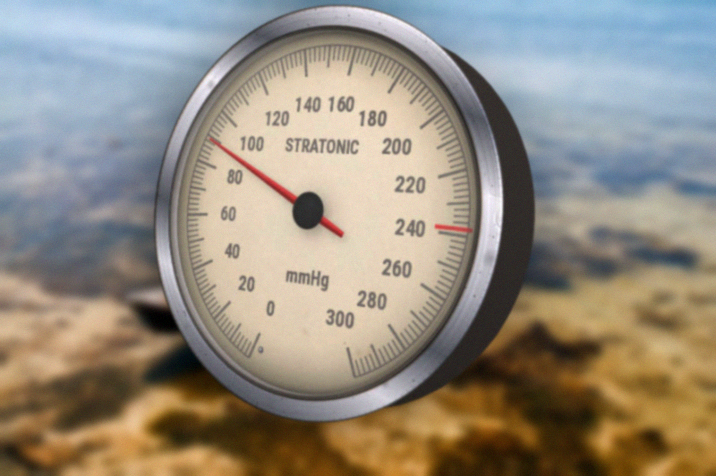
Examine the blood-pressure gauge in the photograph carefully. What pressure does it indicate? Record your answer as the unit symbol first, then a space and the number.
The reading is mmHg 90
